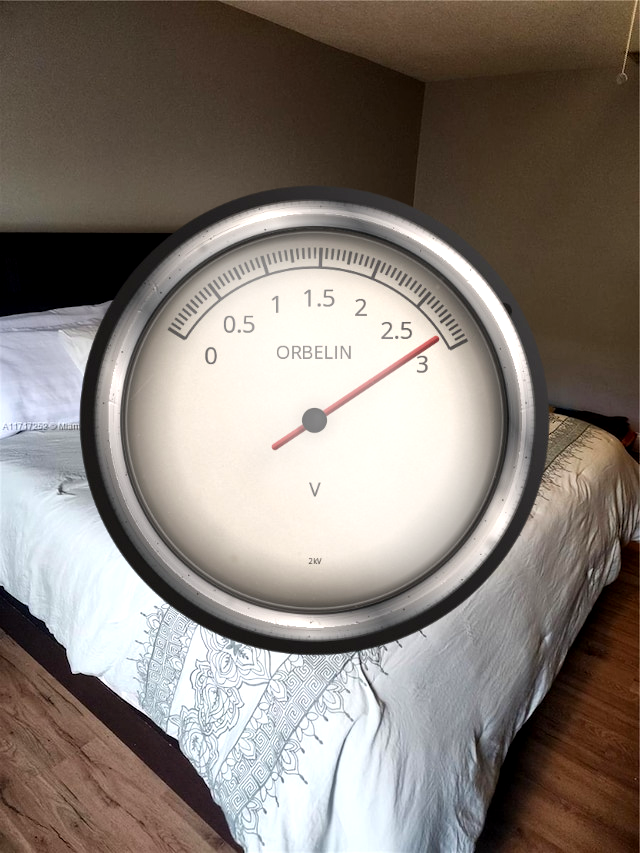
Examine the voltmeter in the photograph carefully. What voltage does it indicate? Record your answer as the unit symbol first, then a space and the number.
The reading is V 2.85
